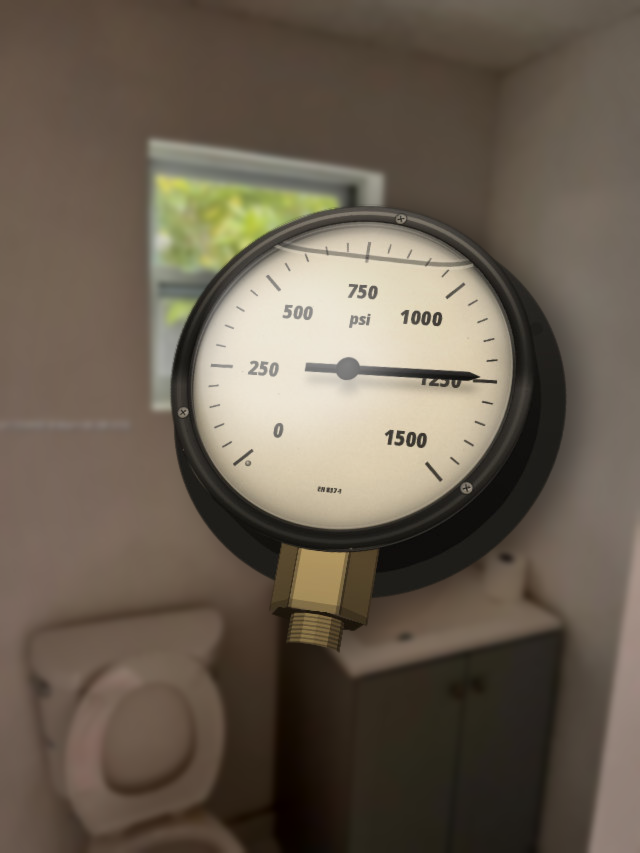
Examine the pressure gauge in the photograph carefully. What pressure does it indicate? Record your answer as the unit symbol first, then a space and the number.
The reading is psi 1250
